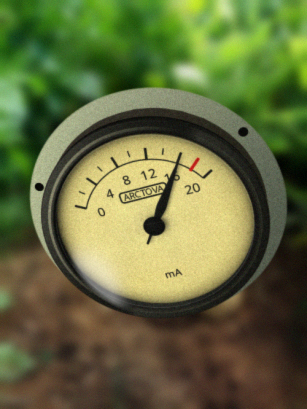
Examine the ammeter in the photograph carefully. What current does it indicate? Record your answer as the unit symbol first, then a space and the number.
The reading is mA 16
